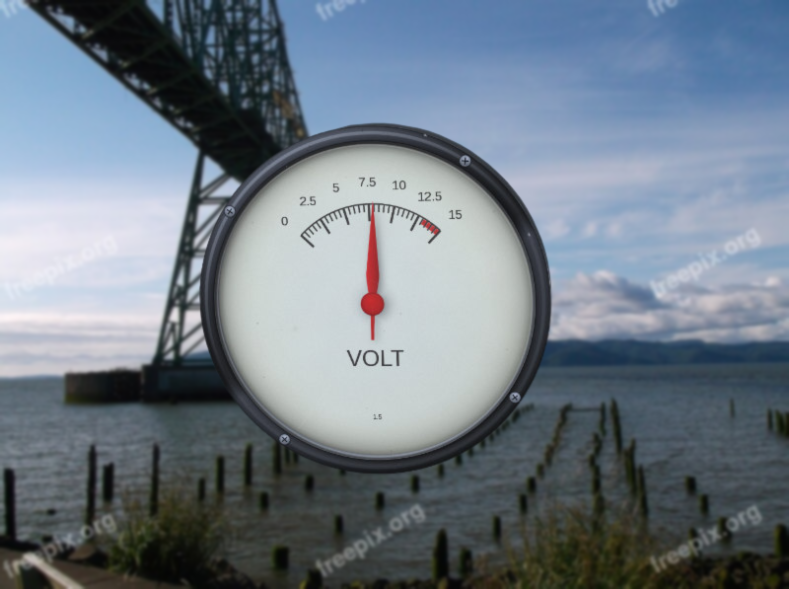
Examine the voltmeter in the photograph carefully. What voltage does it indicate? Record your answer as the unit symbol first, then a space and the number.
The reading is V 8
